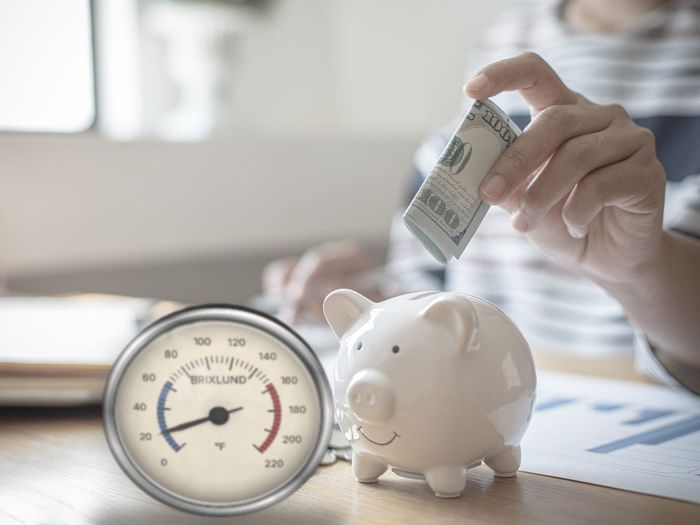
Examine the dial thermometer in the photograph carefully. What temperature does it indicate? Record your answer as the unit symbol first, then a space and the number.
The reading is °F 20
